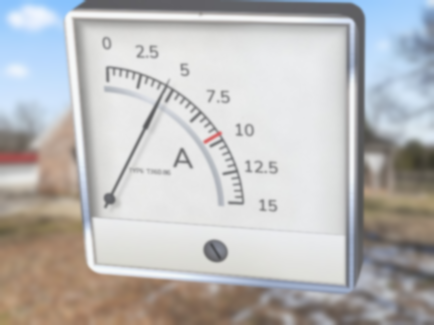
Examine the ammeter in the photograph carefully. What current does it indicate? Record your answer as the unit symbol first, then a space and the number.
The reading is A 4.5
